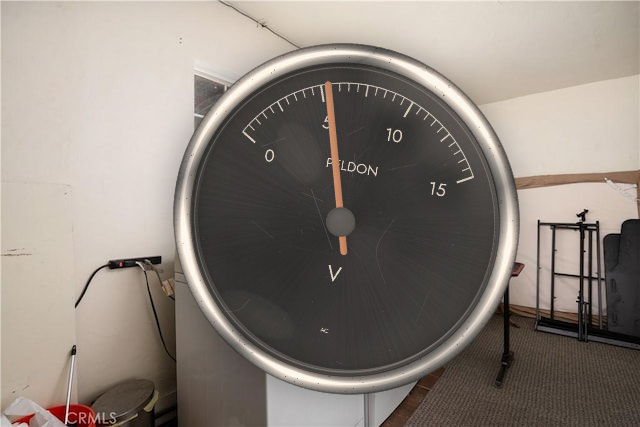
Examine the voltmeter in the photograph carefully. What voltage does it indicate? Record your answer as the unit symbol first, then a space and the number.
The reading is V 5.5
